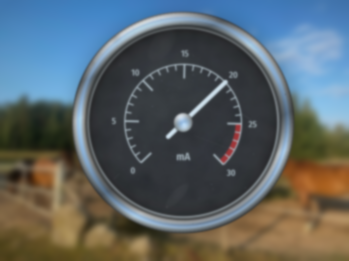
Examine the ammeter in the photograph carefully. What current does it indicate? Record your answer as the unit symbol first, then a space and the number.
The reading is mA 20
